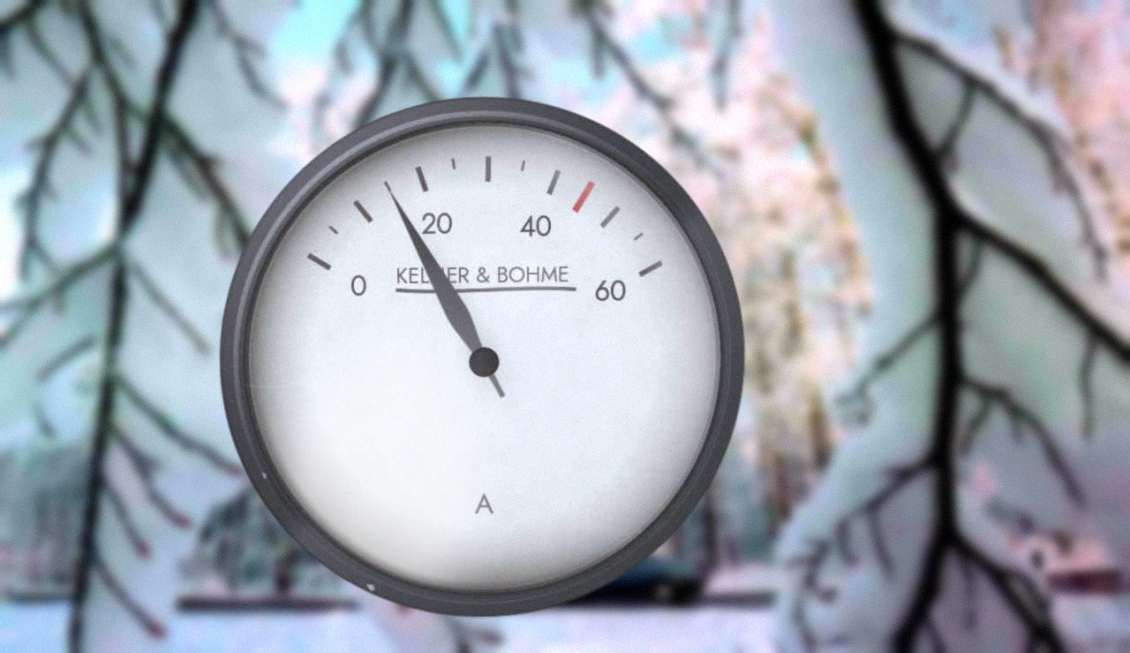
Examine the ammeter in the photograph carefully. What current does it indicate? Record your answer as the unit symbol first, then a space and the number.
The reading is A 15
